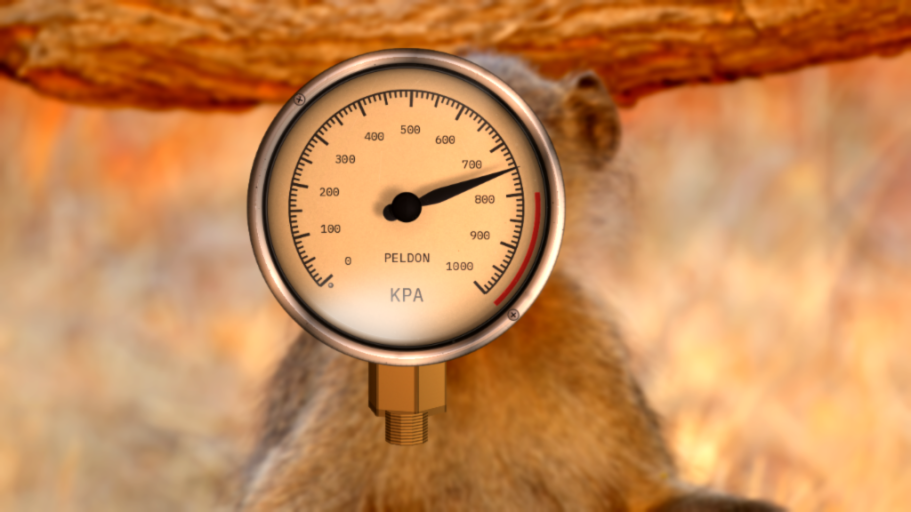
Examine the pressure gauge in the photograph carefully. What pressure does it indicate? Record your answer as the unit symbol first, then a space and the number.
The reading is kPa 750
